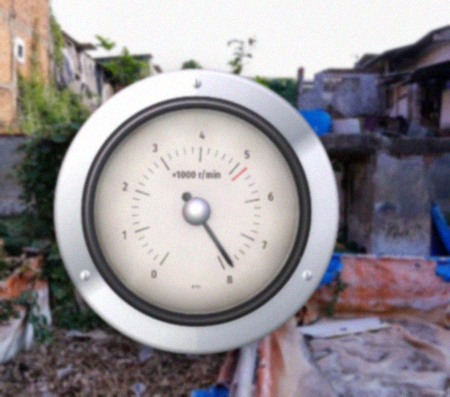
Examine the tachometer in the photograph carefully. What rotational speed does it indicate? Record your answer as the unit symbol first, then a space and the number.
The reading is rpm 7800
